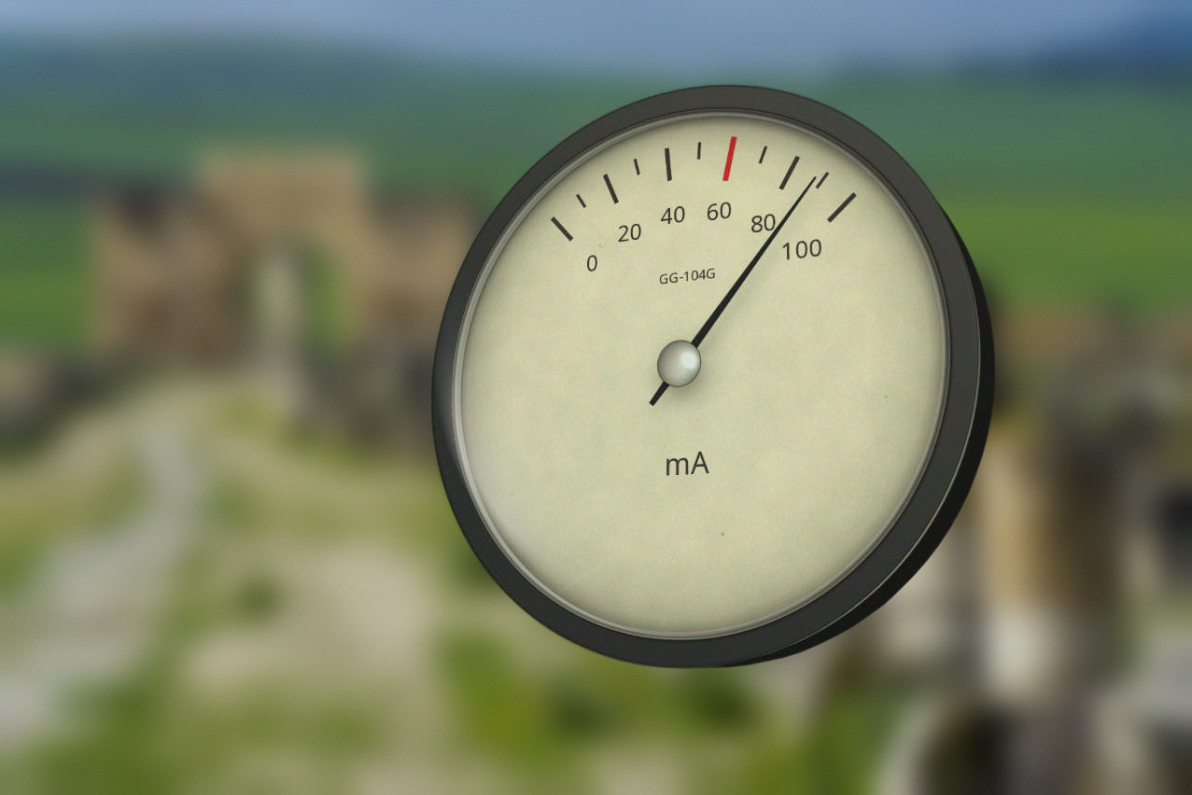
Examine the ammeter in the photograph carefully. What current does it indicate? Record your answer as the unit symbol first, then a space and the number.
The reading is mA 90
